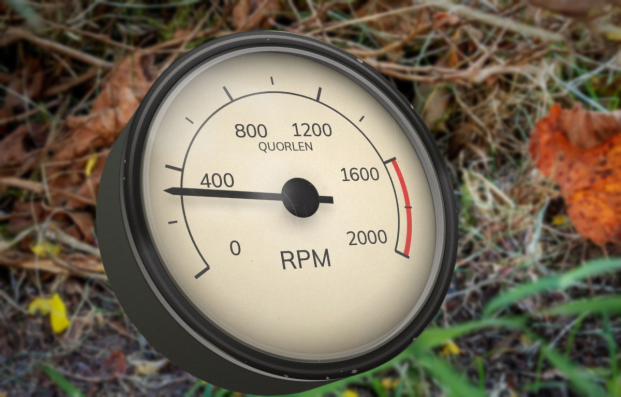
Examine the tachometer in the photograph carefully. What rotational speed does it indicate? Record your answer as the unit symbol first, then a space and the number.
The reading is rpm 300
